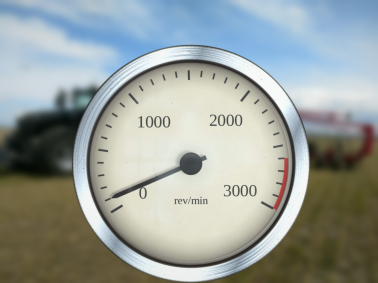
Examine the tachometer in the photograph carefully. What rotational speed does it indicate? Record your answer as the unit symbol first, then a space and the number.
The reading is rpm 100
